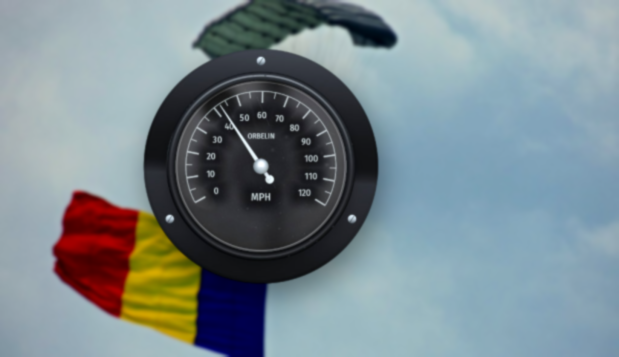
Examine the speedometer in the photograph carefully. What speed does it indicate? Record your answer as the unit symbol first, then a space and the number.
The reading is mph 42.5
